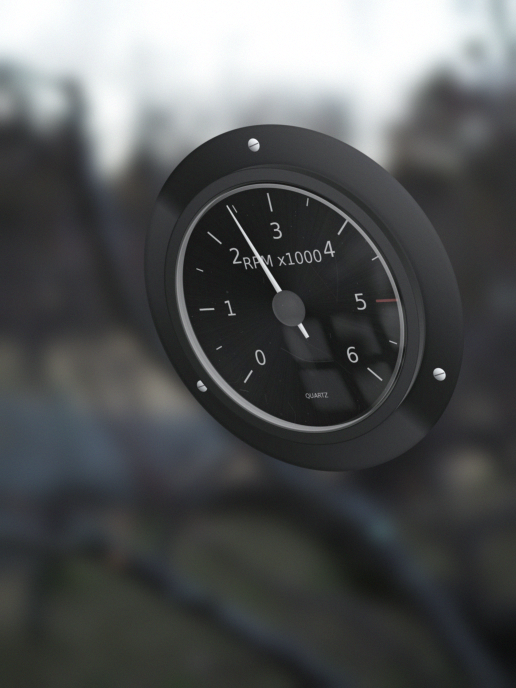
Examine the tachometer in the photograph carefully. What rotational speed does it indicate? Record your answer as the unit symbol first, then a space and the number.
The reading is rpm 2500
